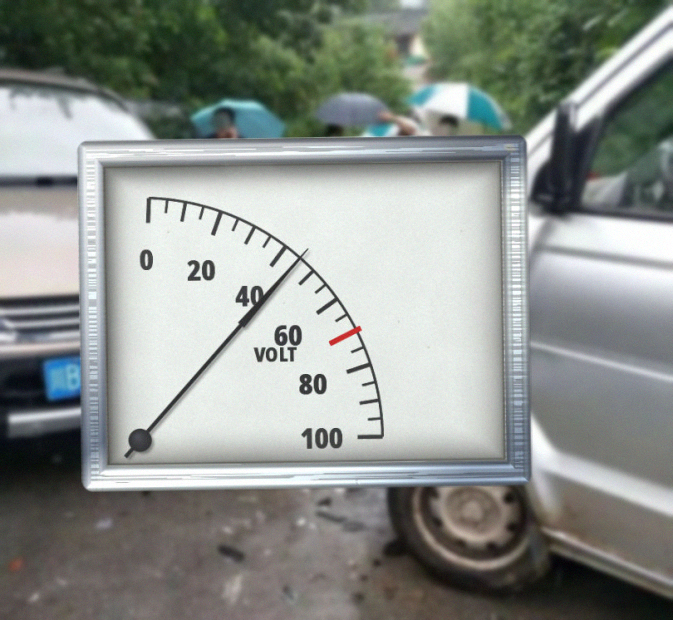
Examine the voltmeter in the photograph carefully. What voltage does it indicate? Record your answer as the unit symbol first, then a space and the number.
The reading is V 45
